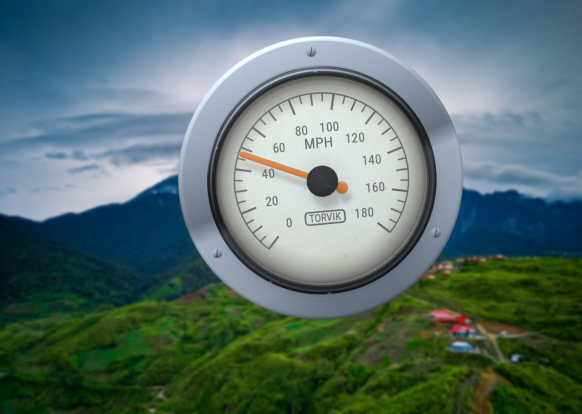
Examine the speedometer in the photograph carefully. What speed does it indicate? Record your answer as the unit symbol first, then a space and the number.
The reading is mph 47.5
